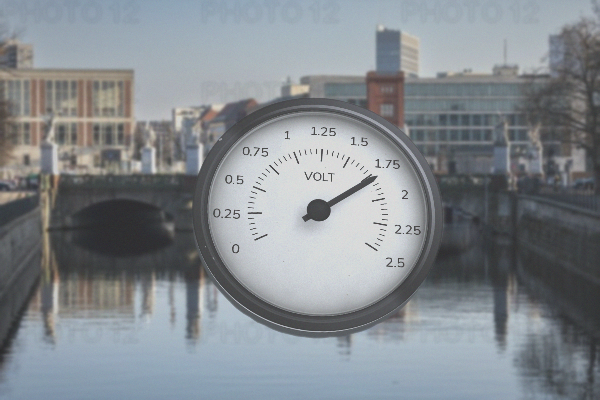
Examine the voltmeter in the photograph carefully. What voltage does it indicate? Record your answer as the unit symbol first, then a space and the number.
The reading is V 1.8
